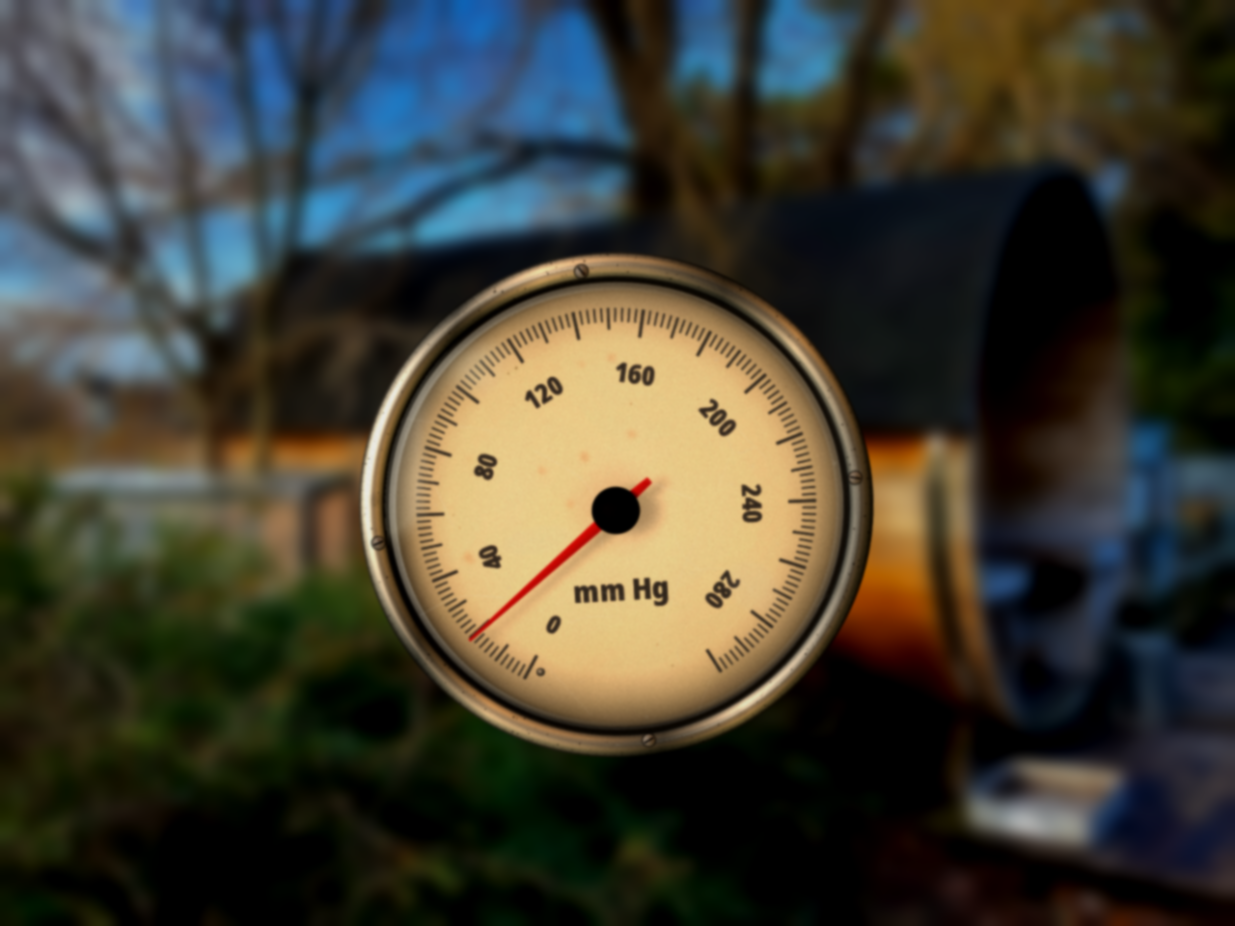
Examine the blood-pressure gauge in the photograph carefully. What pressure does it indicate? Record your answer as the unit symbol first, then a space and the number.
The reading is mmHg 20
